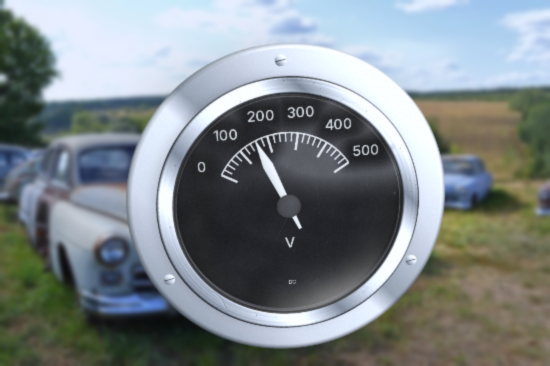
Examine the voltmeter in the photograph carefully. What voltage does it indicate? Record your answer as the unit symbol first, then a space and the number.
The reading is V 160
